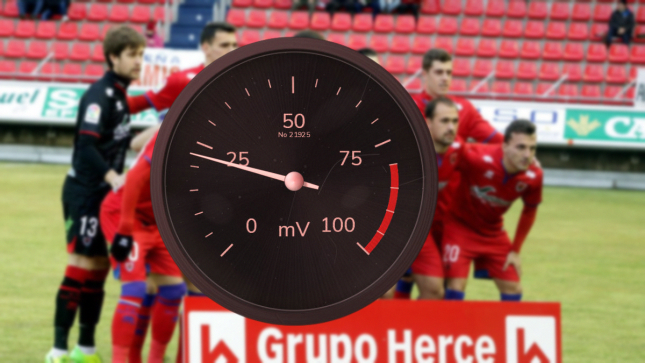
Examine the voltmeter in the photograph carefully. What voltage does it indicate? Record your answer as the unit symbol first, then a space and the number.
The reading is mV 22.5
